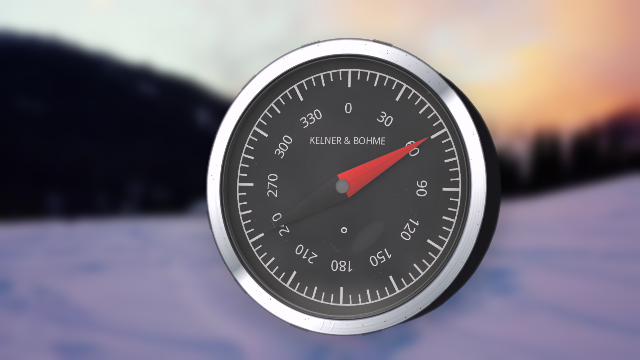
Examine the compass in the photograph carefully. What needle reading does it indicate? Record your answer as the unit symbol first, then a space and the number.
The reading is ° 60
